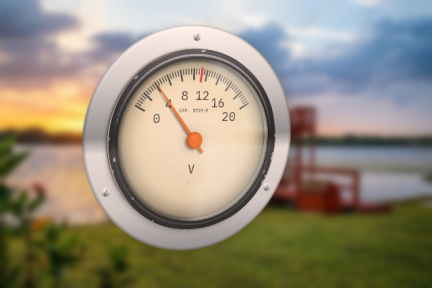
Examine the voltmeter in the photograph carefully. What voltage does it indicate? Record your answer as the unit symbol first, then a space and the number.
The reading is V 4
